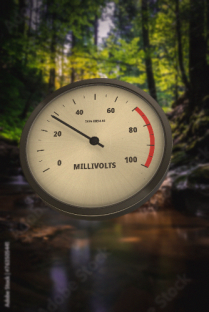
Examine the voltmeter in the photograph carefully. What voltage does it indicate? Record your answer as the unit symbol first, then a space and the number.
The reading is mV 27.5
